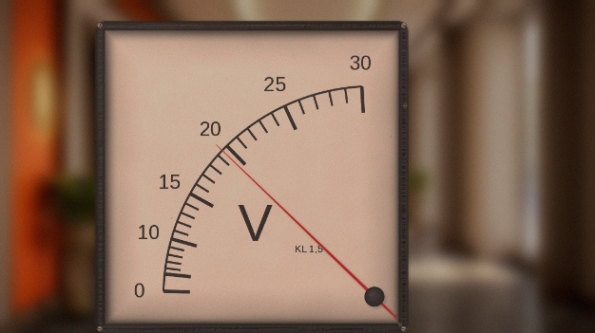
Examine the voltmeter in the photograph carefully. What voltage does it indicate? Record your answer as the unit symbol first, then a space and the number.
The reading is V 19.5
